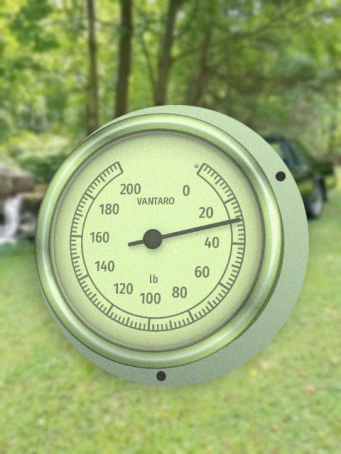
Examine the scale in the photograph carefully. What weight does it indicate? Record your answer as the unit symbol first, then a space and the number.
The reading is lb 30
